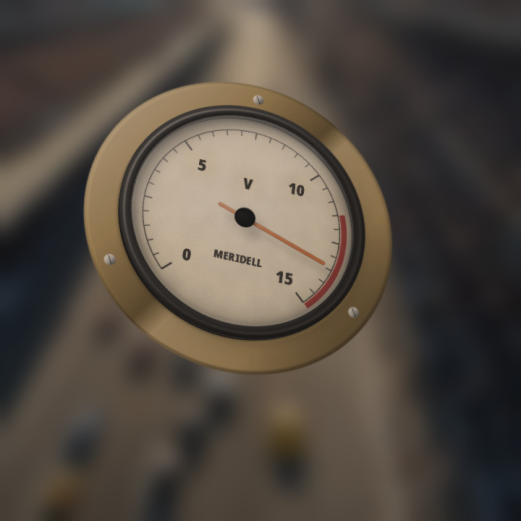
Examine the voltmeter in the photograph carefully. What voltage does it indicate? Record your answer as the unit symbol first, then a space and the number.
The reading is V 13.5
